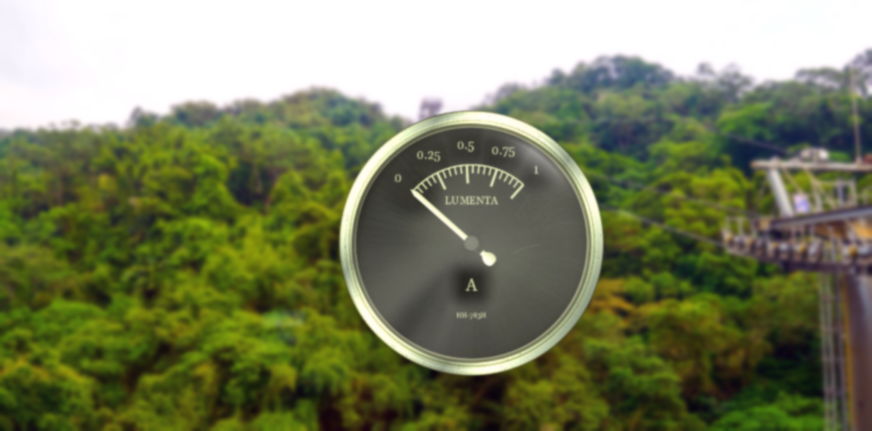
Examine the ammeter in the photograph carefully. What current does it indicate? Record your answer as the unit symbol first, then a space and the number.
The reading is A 0
